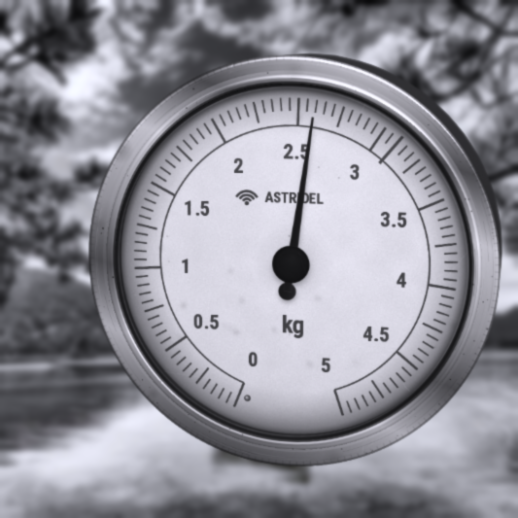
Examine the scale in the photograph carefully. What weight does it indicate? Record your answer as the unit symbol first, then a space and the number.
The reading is kg 2.6
